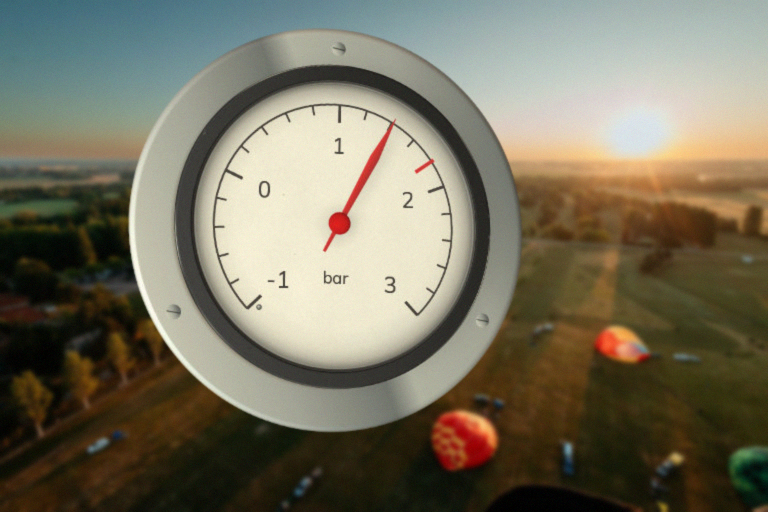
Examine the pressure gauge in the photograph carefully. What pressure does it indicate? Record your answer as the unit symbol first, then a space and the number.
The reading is bar 1.4
